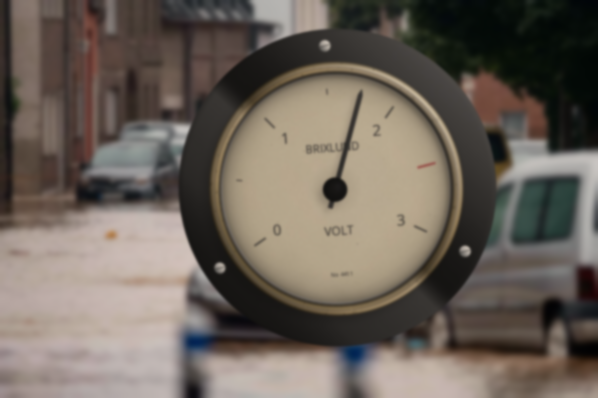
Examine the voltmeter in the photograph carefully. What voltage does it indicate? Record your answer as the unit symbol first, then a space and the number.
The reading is V 1.75
